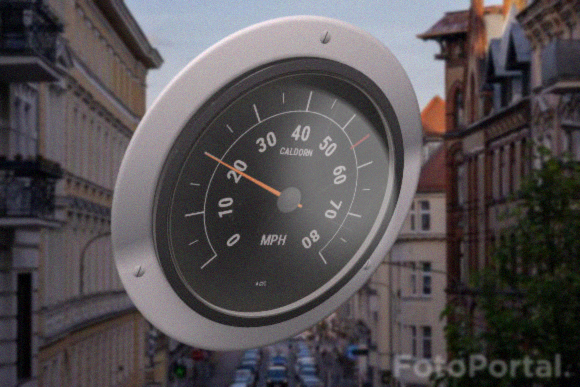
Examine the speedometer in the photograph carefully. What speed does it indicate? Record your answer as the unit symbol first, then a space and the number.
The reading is mph 20
